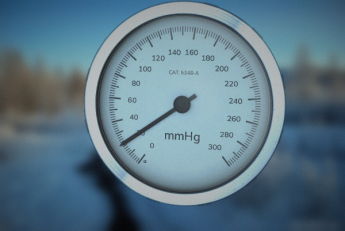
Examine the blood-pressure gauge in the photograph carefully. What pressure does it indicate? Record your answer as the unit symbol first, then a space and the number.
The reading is mmHg 20
